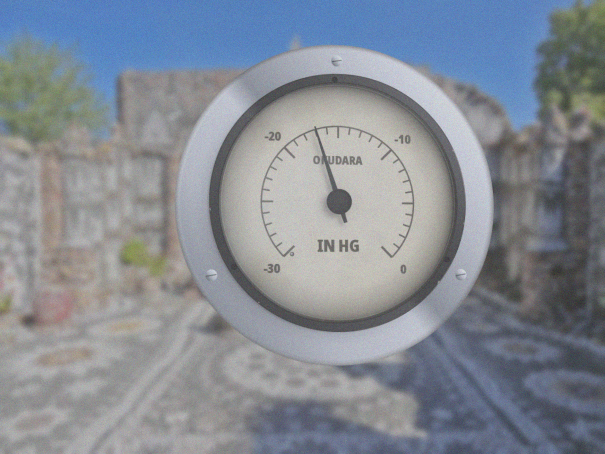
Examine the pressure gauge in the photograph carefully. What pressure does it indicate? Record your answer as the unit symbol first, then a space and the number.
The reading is inHg -17
